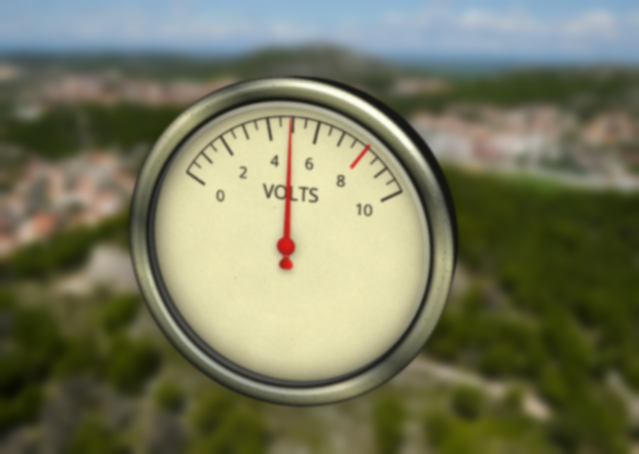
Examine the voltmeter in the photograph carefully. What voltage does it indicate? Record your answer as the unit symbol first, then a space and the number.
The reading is V 5
